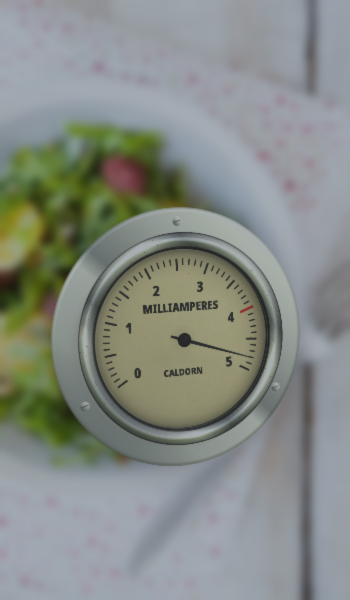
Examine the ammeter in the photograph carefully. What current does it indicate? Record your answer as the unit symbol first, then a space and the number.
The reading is mA 4.8
